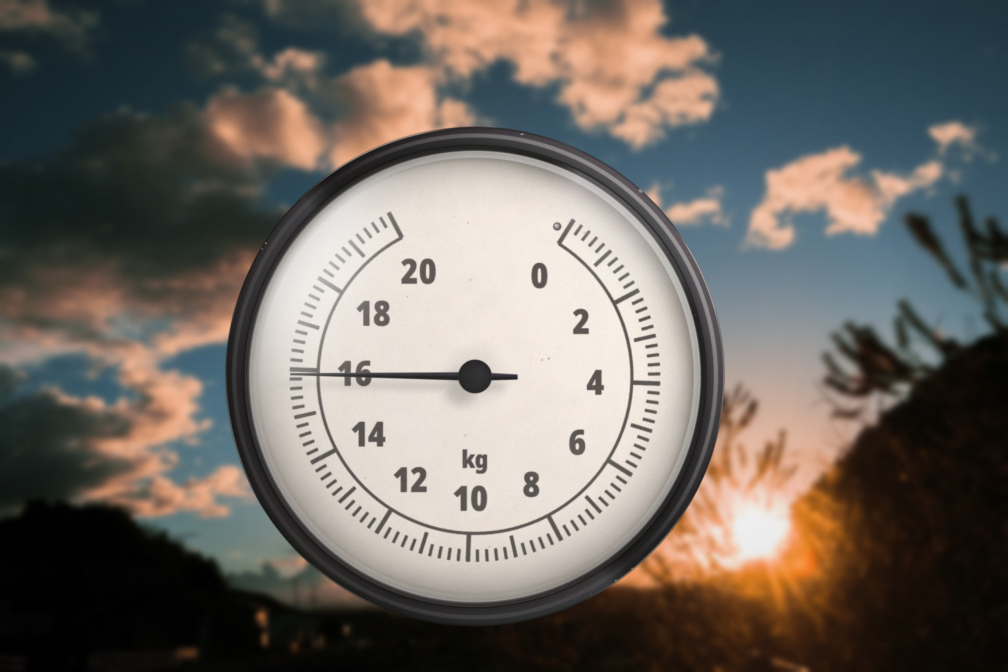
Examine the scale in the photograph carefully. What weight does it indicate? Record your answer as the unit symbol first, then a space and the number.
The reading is kg 15.9
